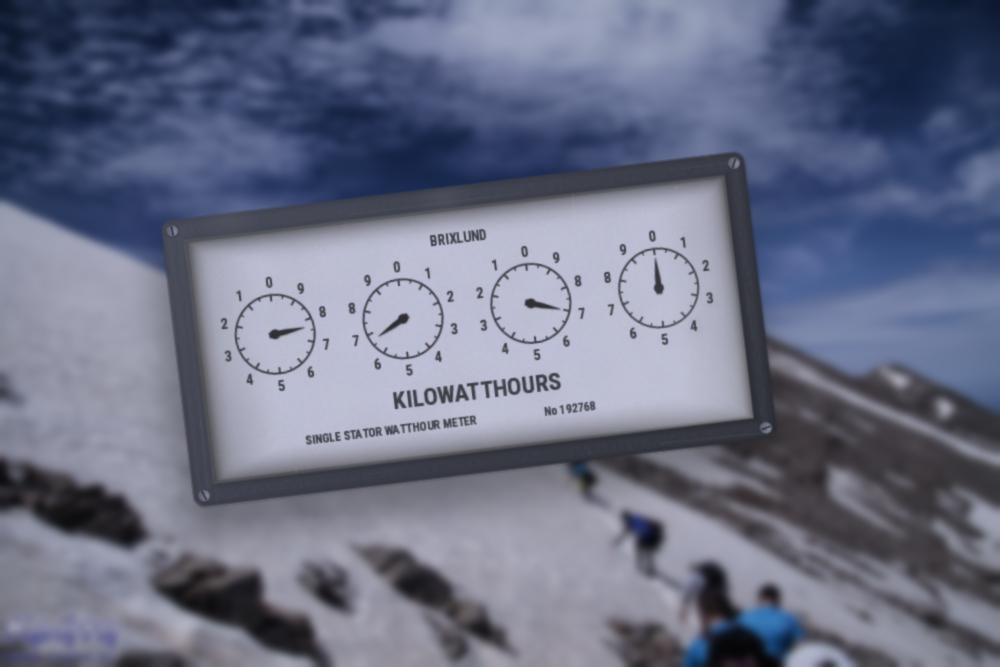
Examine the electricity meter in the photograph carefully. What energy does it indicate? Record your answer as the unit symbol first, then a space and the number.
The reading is kWh 7670
